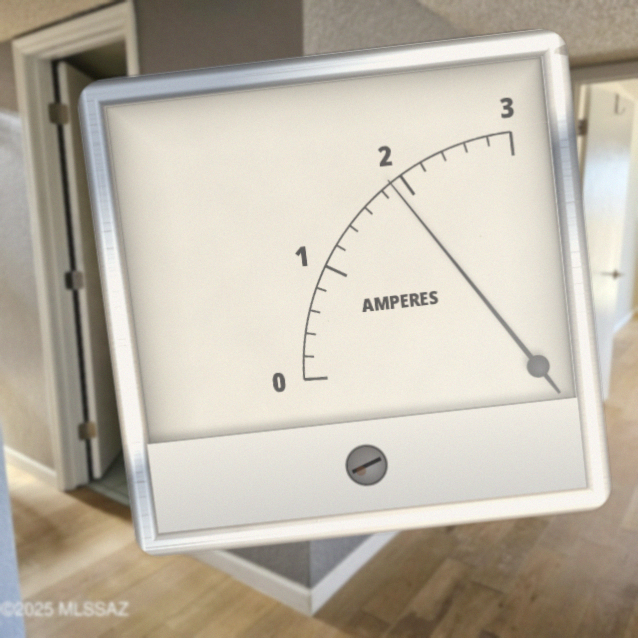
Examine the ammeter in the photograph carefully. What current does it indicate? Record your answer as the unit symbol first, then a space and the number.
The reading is A 1.9
